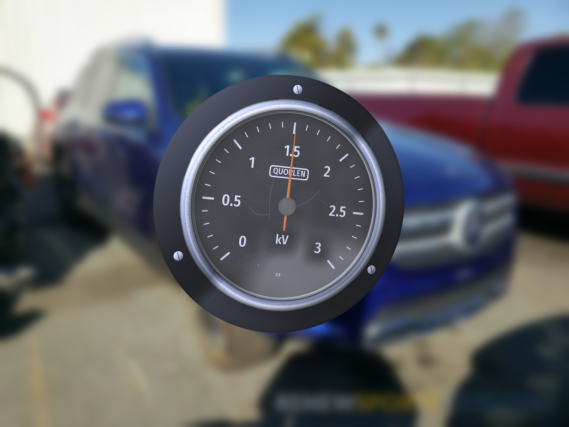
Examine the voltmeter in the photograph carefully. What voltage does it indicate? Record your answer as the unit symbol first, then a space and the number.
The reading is kV 1.5
